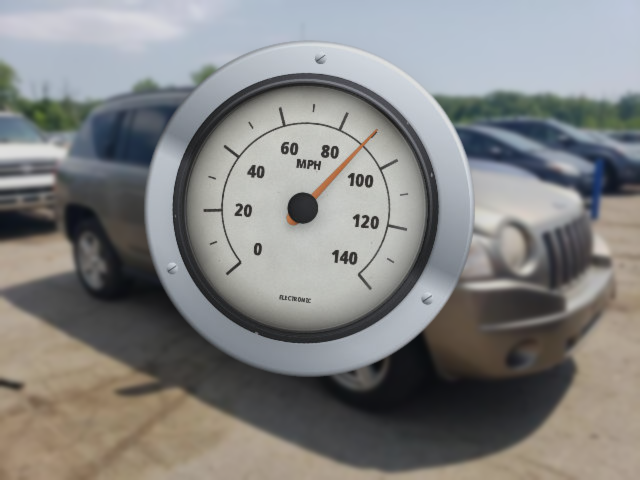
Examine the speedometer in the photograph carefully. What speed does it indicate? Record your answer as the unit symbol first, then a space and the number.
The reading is mph 90
